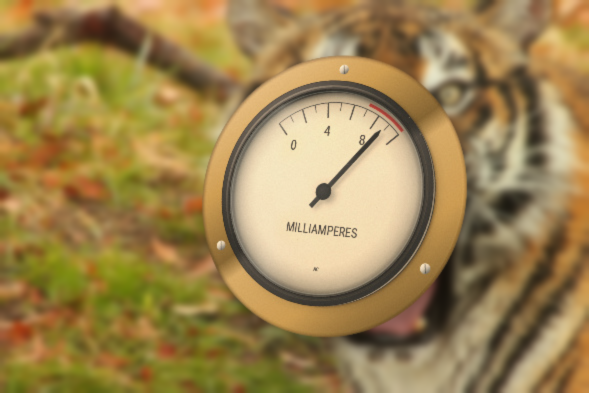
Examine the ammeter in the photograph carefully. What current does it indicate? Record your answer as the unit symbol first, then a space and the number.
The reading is mA 9
